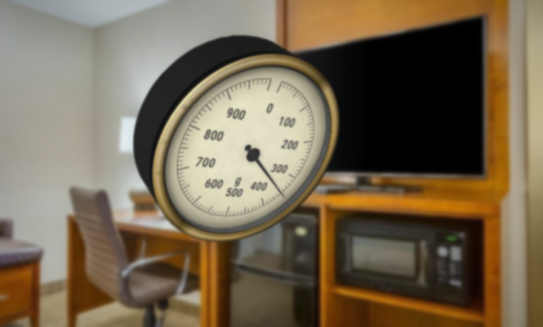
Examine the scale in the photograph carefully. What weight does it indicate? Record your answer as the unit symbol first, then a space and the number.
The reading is g 350
